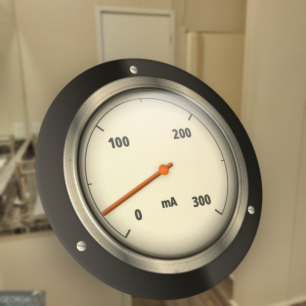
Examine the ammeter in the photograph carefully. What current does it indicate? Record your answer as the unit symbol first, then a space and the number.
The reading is mA 25
